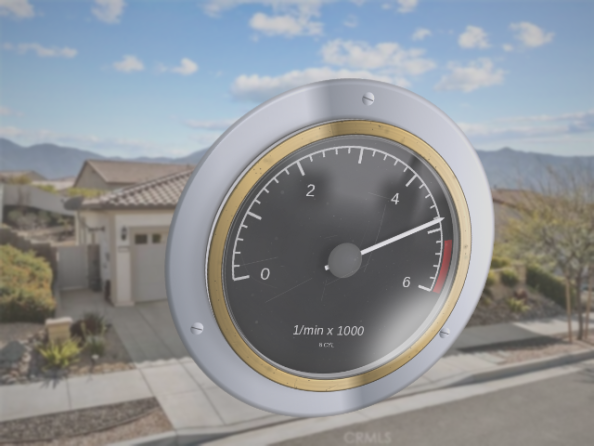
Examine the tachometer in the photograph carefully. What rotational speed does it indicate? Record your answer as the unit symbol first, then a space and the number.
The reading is rpm 4800
